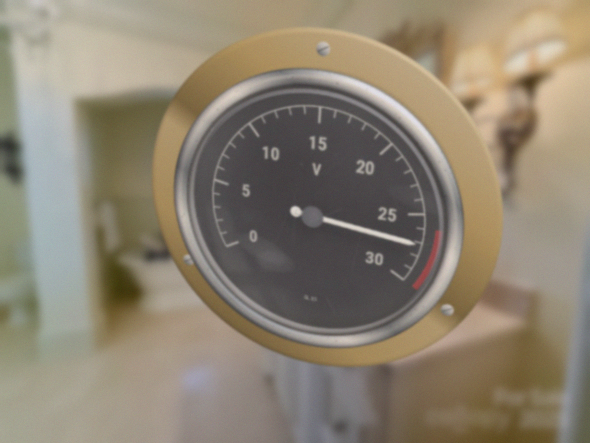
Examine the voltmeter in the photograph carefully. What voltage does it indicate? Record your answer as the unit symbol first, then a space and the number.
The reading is V 27
